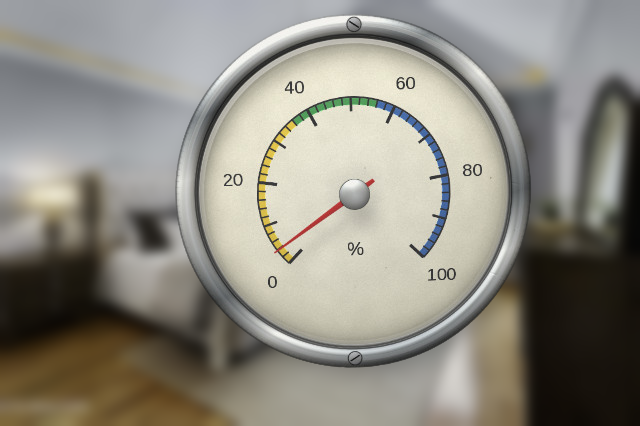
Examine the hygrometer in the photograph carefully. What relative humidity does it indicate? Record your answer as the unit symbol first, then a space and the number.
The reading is % 4
